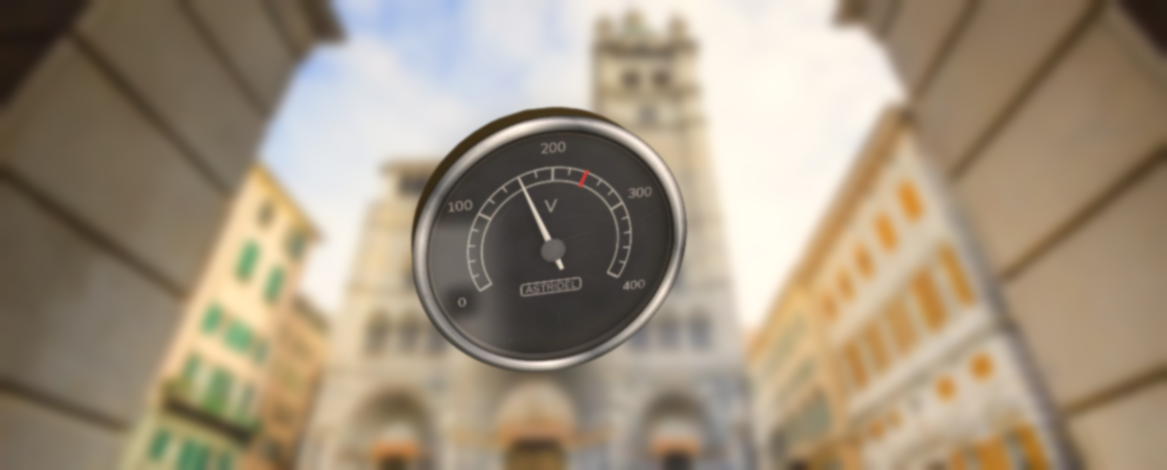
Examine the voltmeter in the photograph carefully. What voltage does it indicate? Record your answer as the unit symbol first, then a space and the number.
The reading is V 160
